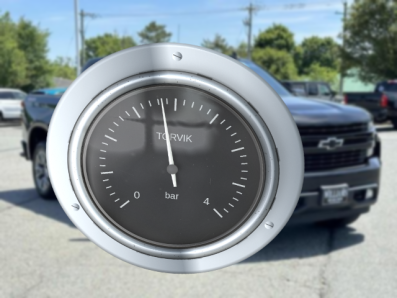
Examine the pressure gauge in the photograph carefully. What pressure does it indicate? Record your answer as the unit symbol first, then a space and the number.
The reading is bar 1.85
